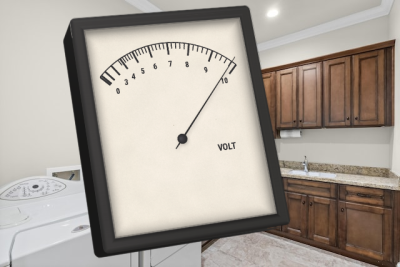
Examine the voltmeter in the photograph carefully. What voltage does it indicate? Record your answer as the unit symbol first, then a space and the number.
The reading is V 9.8
